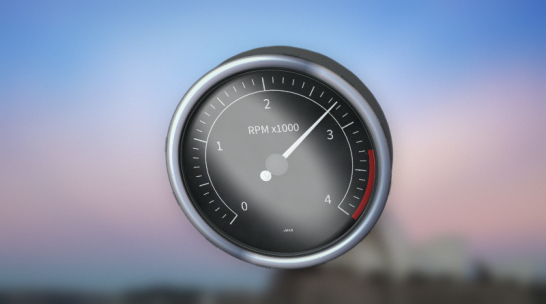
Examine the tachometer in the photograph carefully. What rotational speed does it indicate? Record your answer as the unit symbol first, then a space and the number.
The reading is rpm 2750
